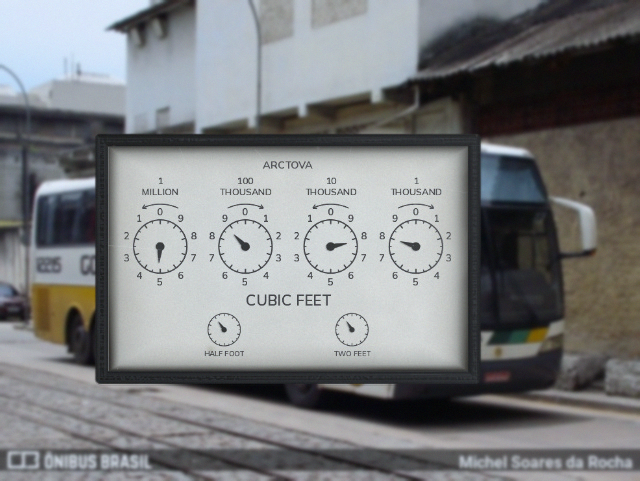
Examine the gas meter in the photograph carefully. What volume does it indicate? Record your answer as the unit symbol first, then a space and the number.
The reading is ft³ 487800
